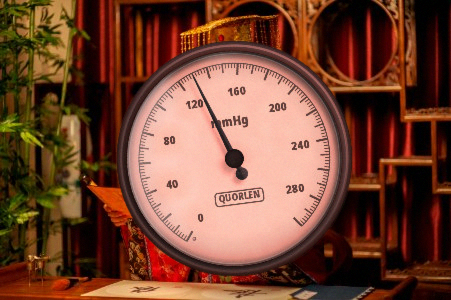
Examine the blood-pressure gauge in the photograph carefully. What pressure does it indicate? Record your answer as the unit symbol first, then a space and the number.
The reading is mmHg 130
